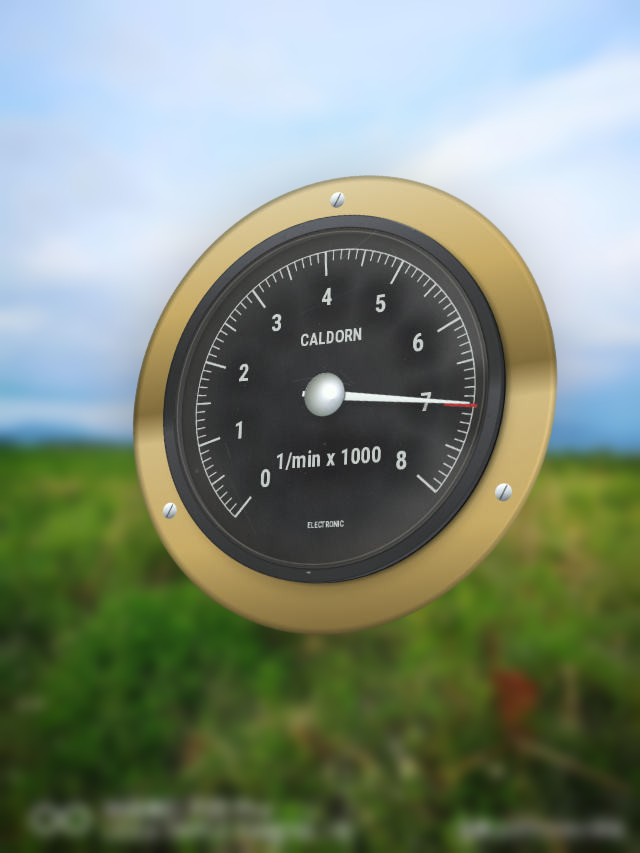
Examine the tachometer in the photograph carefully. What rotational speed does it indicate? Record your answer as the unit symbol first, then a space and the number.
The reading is rpm 7000
